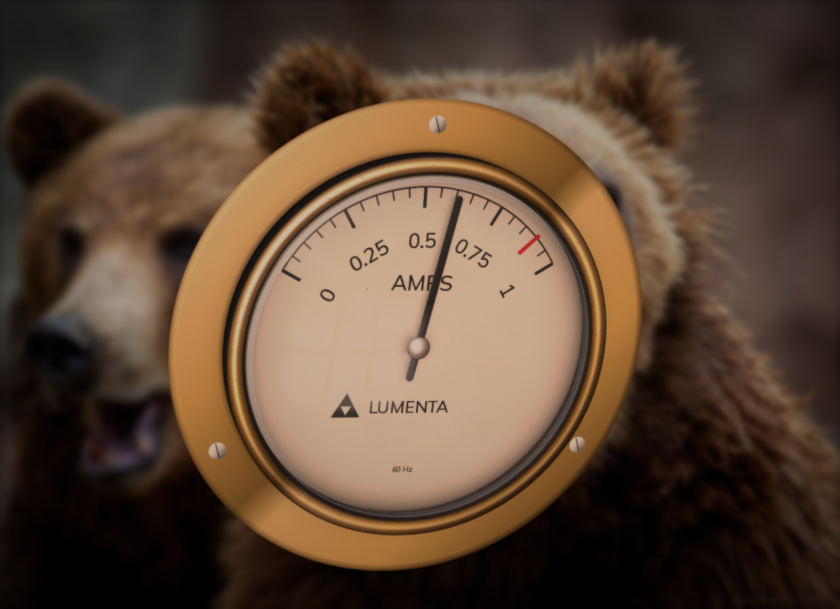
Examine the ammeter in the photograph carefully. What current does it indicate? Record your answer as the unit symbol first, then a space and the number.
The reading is A 0.6
